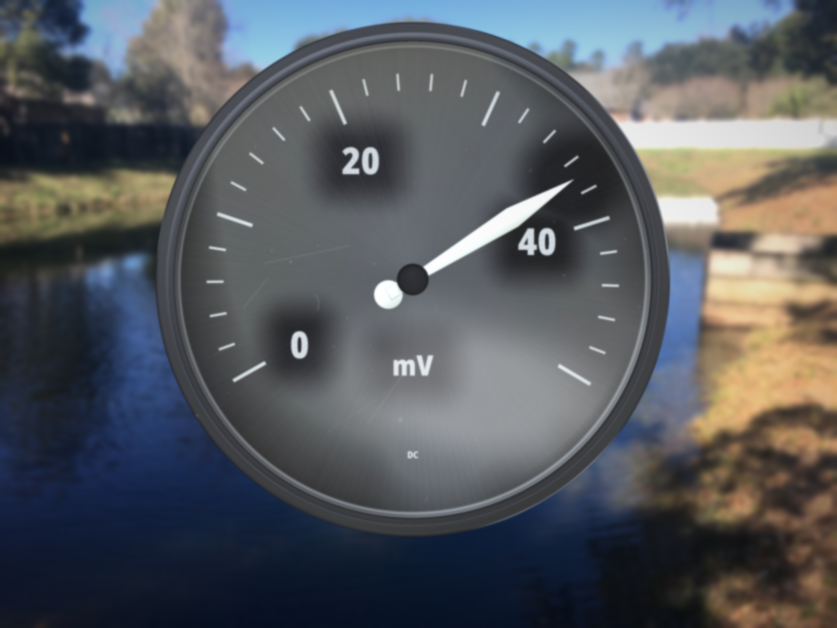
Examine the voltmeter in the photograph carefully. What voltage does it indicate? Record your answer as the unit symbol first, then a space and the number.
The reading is mV 37
